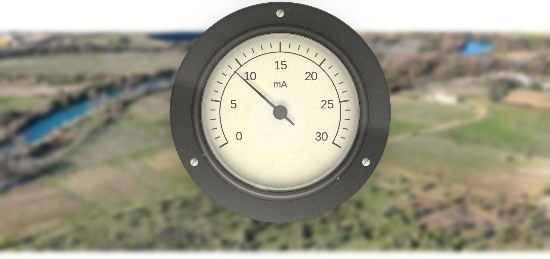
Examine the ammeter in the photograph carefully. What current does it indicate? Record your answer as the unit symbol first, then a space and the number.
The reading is mA 9
